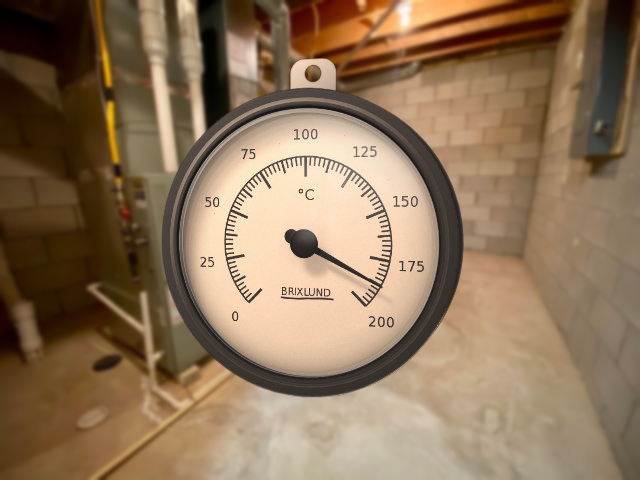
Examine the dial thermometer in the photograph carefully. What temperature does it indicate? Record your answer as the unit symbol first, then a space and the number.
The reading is °C 187.5
